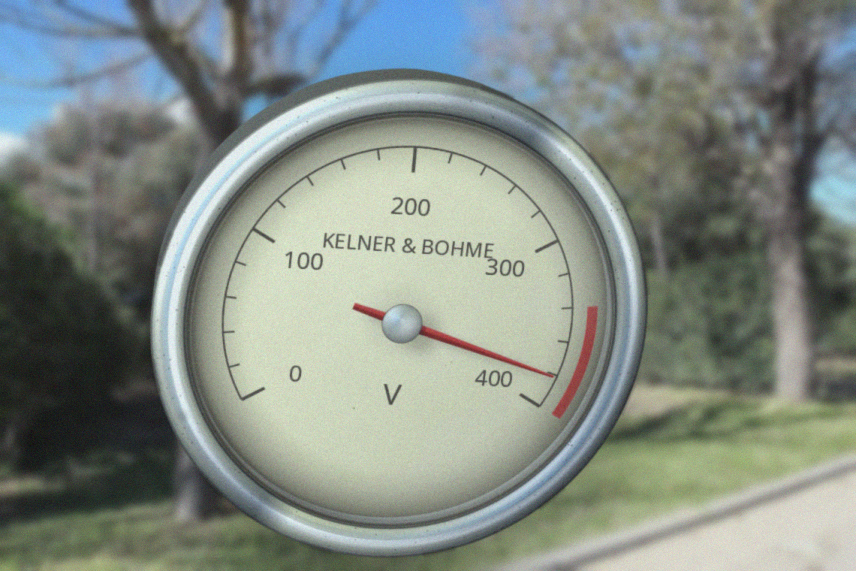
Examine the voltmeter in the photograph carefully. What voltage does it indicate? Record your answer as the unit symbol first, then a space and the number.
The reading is V 380
